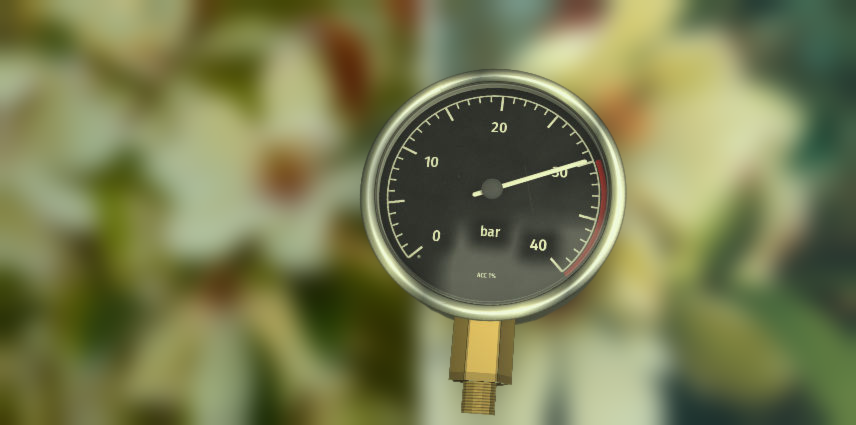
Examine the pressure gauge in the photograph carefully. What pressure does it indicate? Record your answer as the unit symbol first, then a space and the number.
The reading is bar 30
